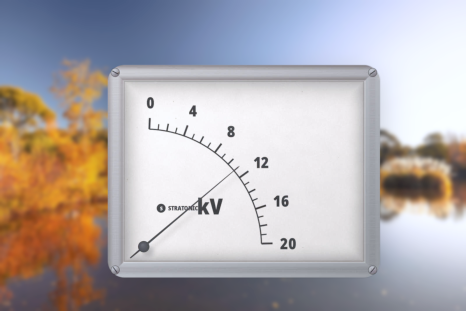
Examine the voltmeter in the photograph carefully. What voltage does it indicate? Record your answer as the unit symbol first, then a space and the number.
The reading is kV 11
